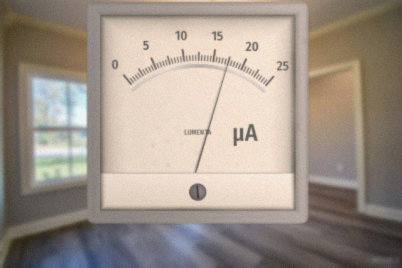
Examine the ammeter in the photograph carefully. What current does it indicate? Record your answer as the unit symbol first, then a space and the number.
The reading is µA 17.5
